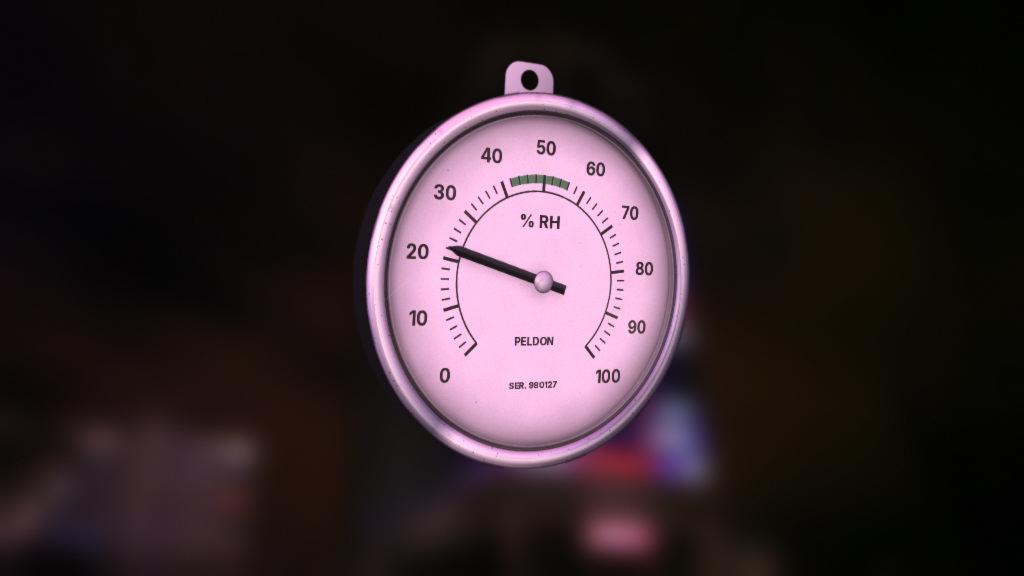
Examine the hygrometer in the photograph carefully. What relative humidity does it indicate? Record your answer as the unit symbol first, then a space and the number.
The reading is % 22
